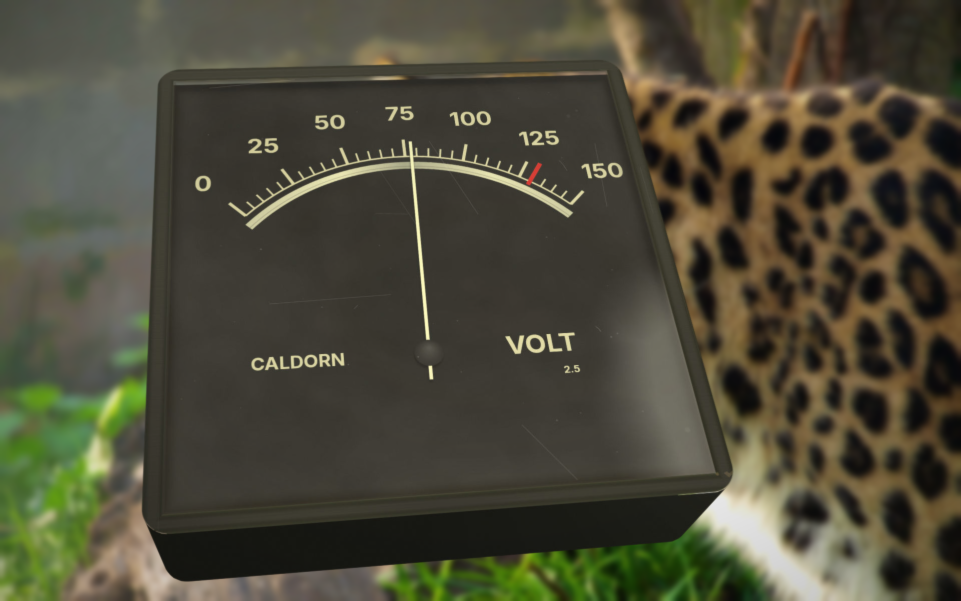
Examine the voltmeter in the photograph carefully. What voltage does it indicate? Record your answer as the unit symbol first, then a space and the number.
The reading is V 77.5
